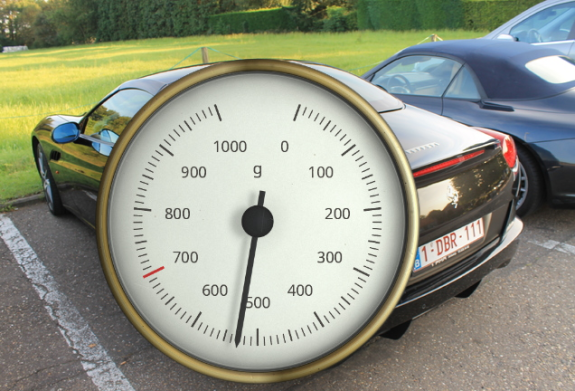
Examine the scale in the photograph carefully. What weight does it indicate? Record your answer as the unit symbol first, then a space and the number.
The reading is g 530
